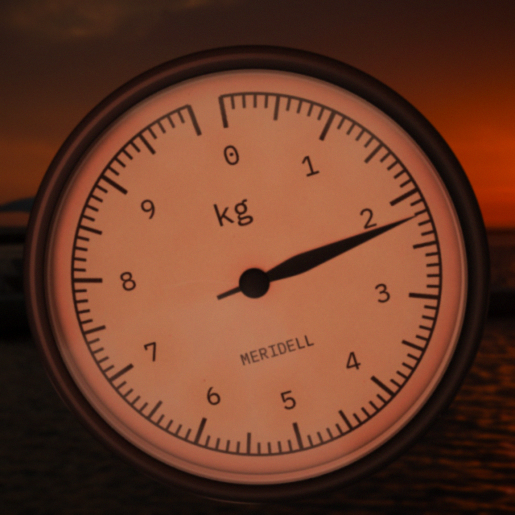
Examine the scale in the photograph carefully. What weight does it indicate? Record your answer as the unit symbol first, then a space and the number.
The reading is kg 2.2
